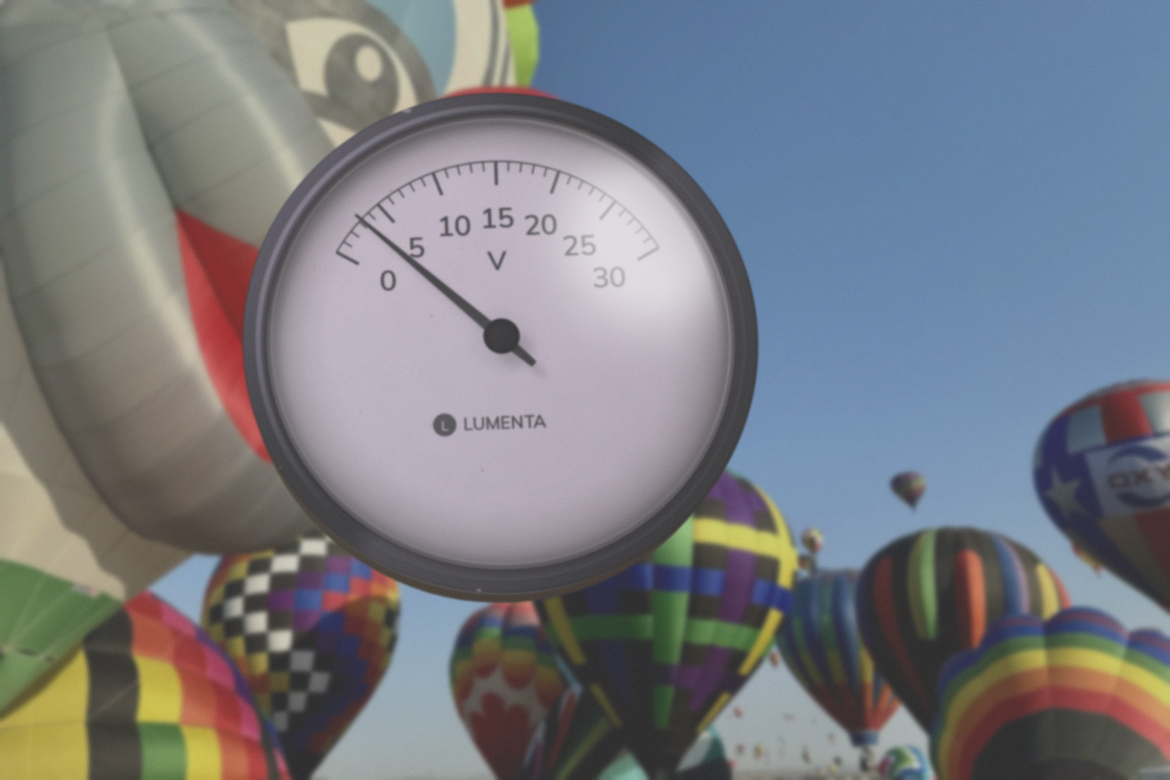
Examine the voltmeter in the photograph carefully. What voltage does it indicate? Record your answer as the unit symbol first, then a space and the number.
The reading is V 3
